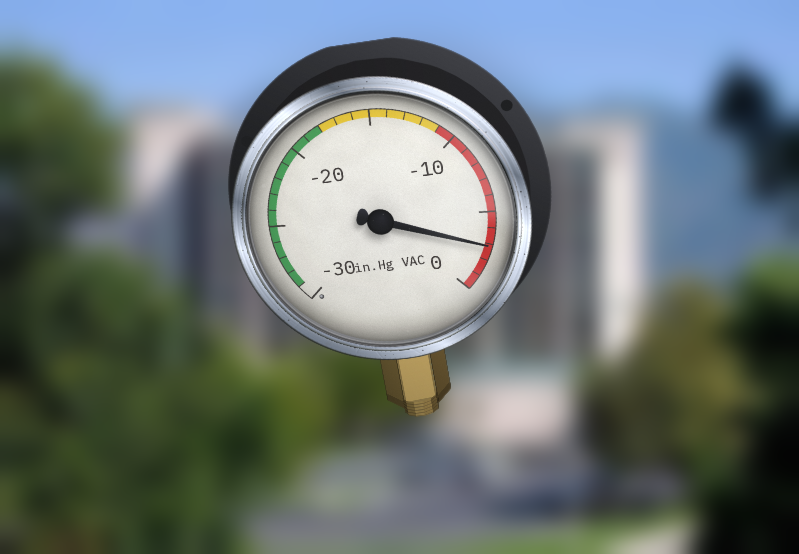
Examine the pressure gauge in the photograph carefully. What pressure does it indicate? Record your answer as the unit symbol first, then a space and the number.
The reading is inHg -3
